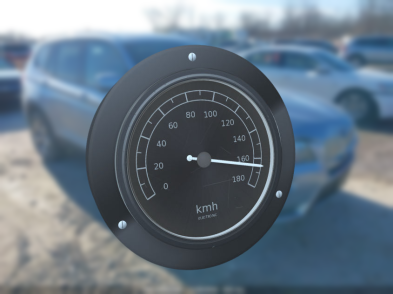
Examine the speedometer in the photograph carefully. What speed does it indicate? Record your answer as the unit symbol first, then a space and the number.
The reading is km/h 165
